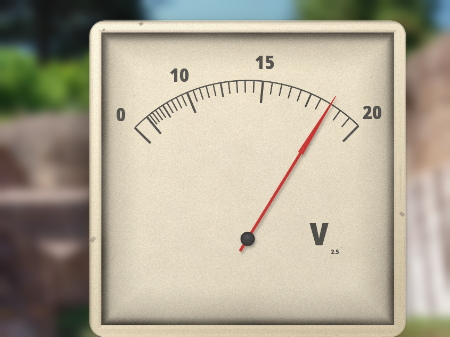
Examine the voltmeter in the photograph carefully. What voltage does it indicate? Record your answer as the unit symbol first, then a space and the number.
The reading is V 18.5
